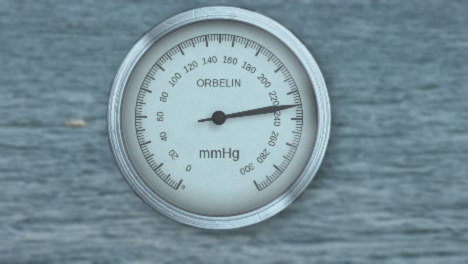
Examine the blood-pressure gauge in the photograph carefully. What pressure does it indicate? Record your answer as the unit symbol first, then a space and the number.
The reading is mmHg 230
